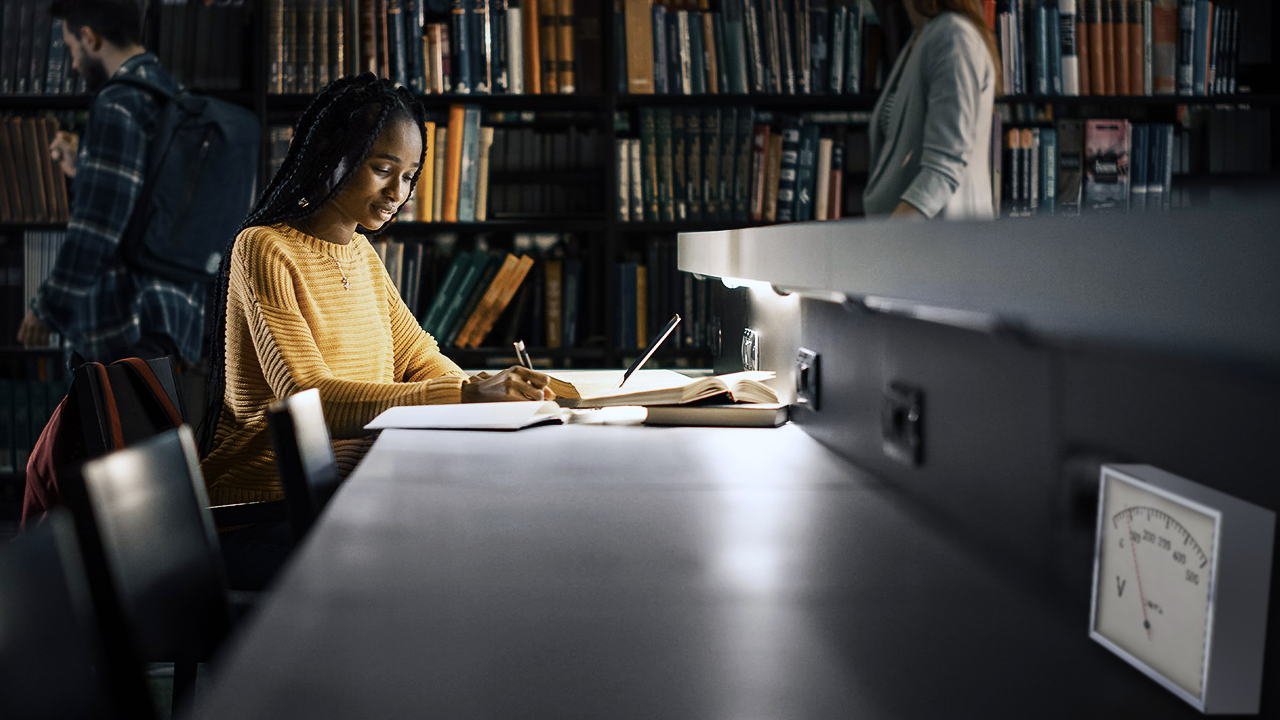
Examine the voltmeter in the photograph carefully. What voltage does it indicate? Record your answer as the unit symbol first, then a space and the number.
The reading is V 100
